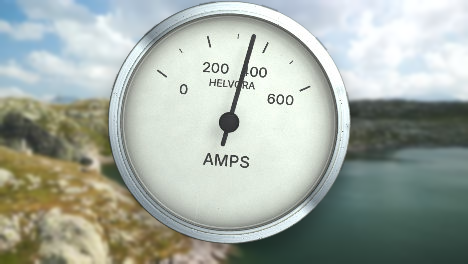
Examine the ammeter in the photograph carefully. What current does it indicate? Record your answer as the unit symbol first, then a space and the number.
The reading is A 350
